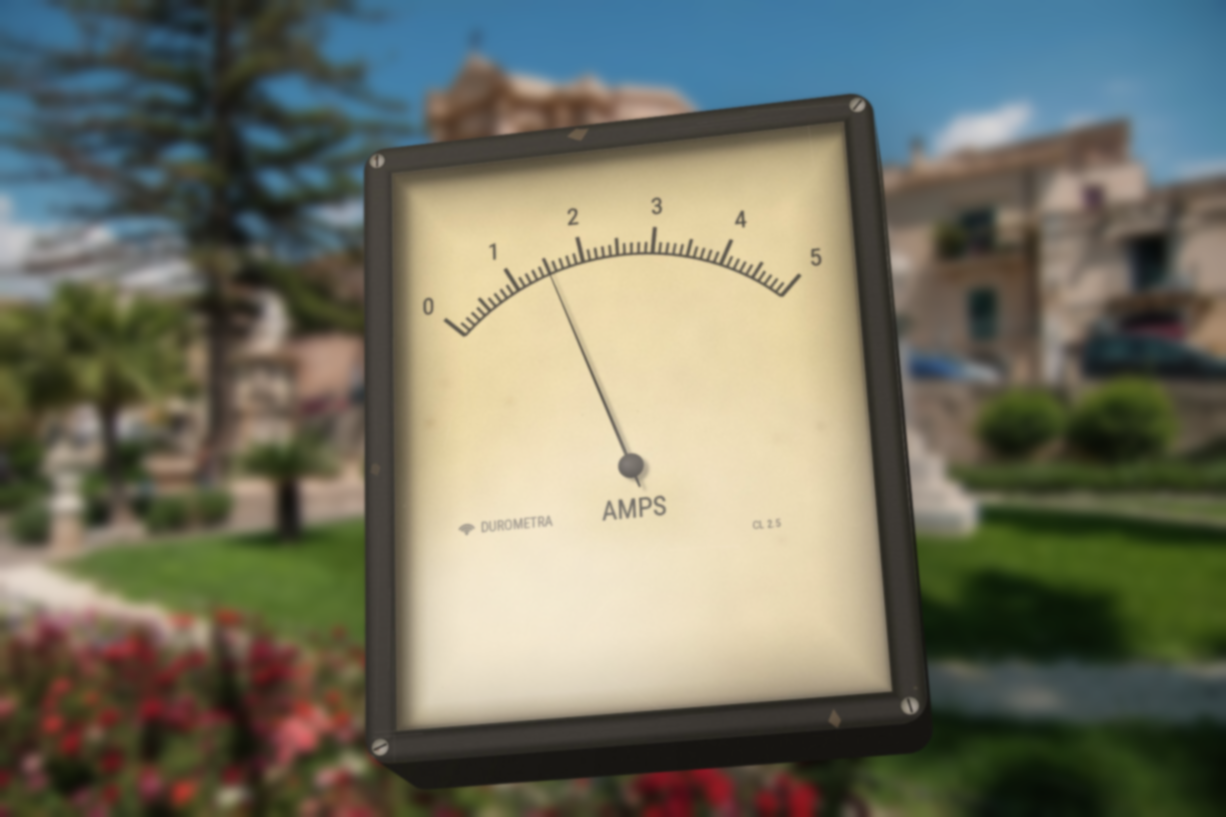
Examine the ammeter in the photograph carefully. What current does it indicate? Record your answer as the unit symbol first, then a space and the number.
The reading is A 1.5
